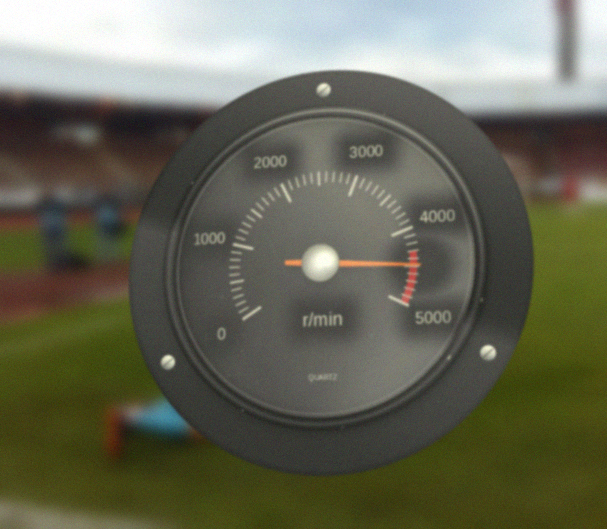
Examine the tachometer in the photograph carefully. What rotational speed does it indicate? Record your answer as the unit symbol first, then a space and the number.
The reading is rpm 4500
